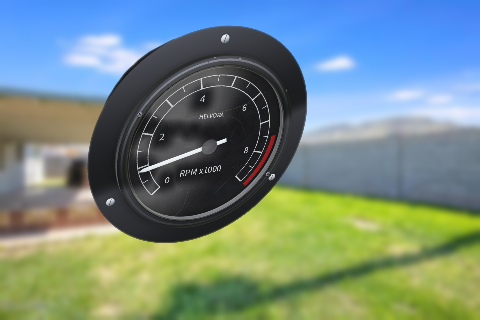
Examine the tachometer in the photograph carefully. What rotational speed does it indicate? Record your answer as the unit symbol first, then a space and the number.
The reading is rpm 1000
